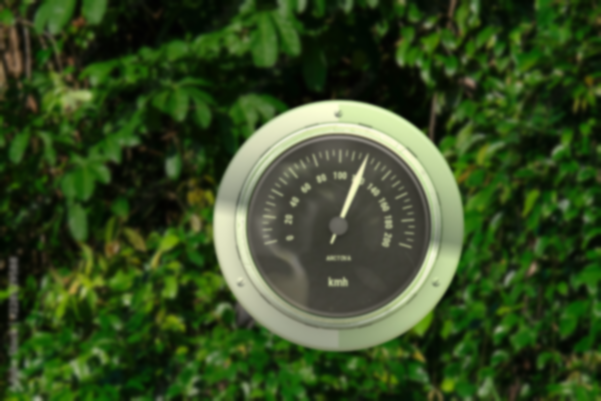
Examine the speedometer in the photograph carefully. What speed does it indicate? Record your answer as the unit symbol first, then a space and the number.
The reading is km/h 120
